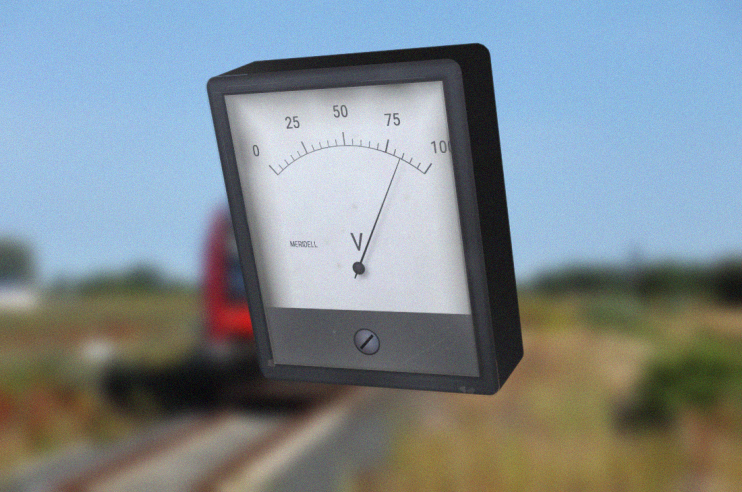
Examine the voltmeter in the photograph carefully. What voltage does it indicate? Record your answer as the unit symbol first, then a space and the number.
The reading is V 85
